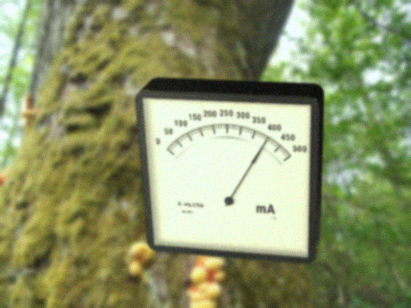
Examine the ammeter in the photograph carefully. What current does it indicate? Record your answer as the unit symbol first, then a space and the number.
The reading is mA 400
